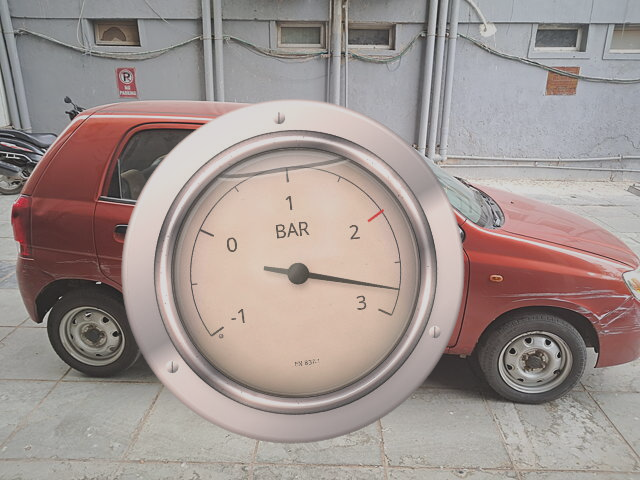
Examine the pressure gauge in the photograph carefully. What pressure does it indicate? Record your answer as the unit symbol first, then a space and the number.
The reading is bar 2.75
